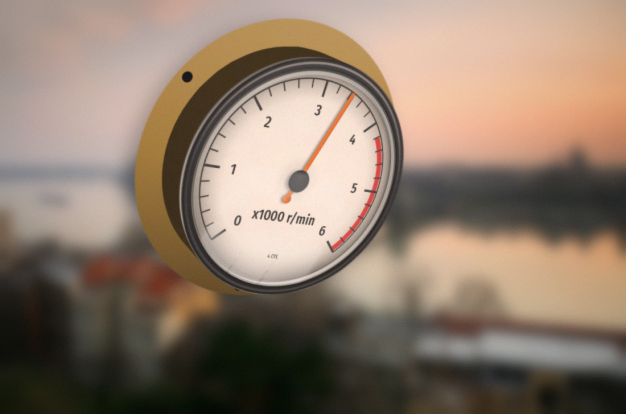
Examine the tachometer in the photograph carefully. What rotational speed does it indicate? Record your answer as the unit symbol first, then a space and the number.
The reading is rpm 3400
